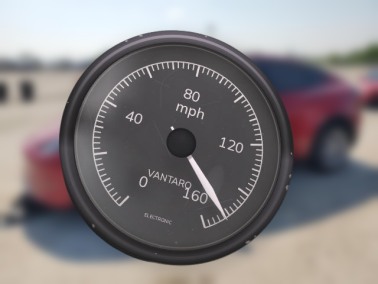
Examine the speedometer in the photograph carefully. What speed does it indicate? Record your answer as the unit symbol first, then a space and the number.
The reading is mph 152
